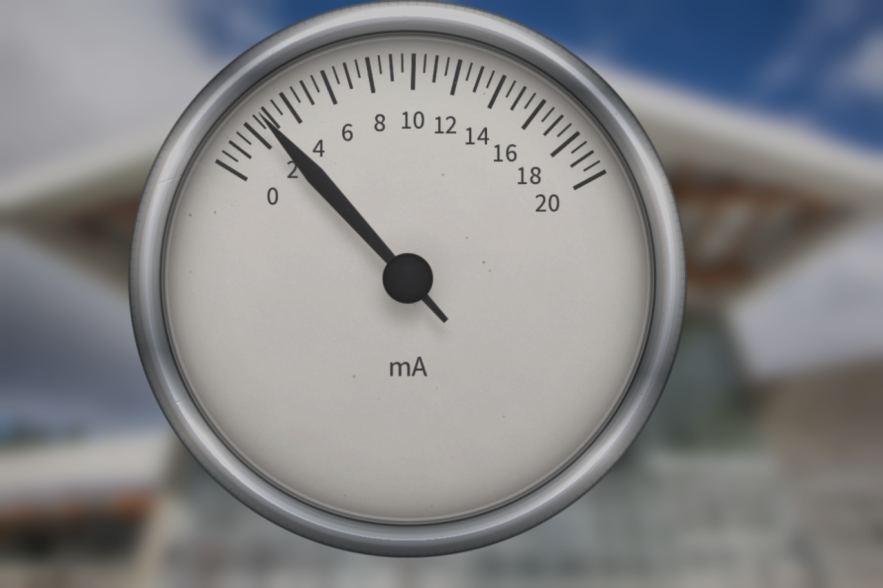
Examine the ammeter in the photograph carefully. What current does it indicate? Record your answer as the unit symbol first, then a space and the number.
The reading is mA 2.75
